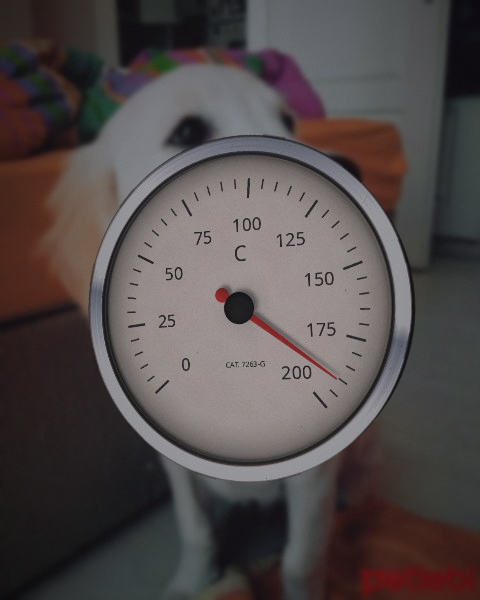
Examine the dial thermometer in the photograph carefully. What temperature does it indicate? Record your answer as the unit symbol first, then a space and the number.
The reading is °C 190
